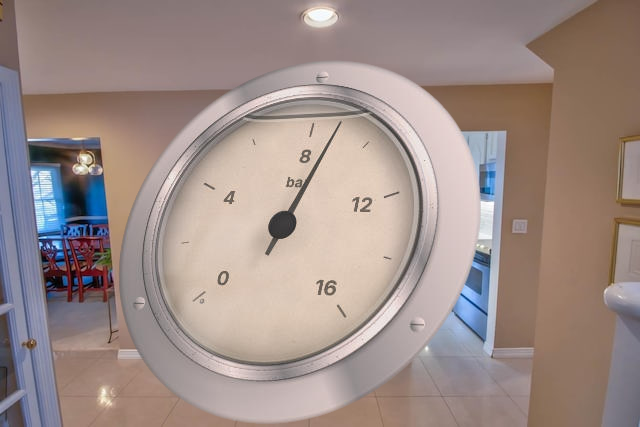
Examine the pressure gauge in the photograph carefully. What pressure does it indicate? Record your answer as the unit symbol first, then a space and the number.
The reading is bar 9
